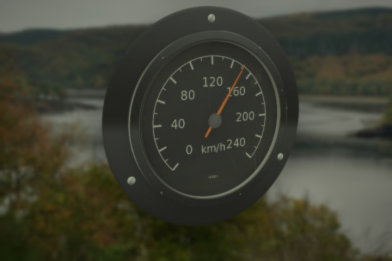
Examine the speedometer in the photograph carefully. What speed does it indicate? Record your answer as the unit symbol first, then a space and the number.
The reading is km/h 150
